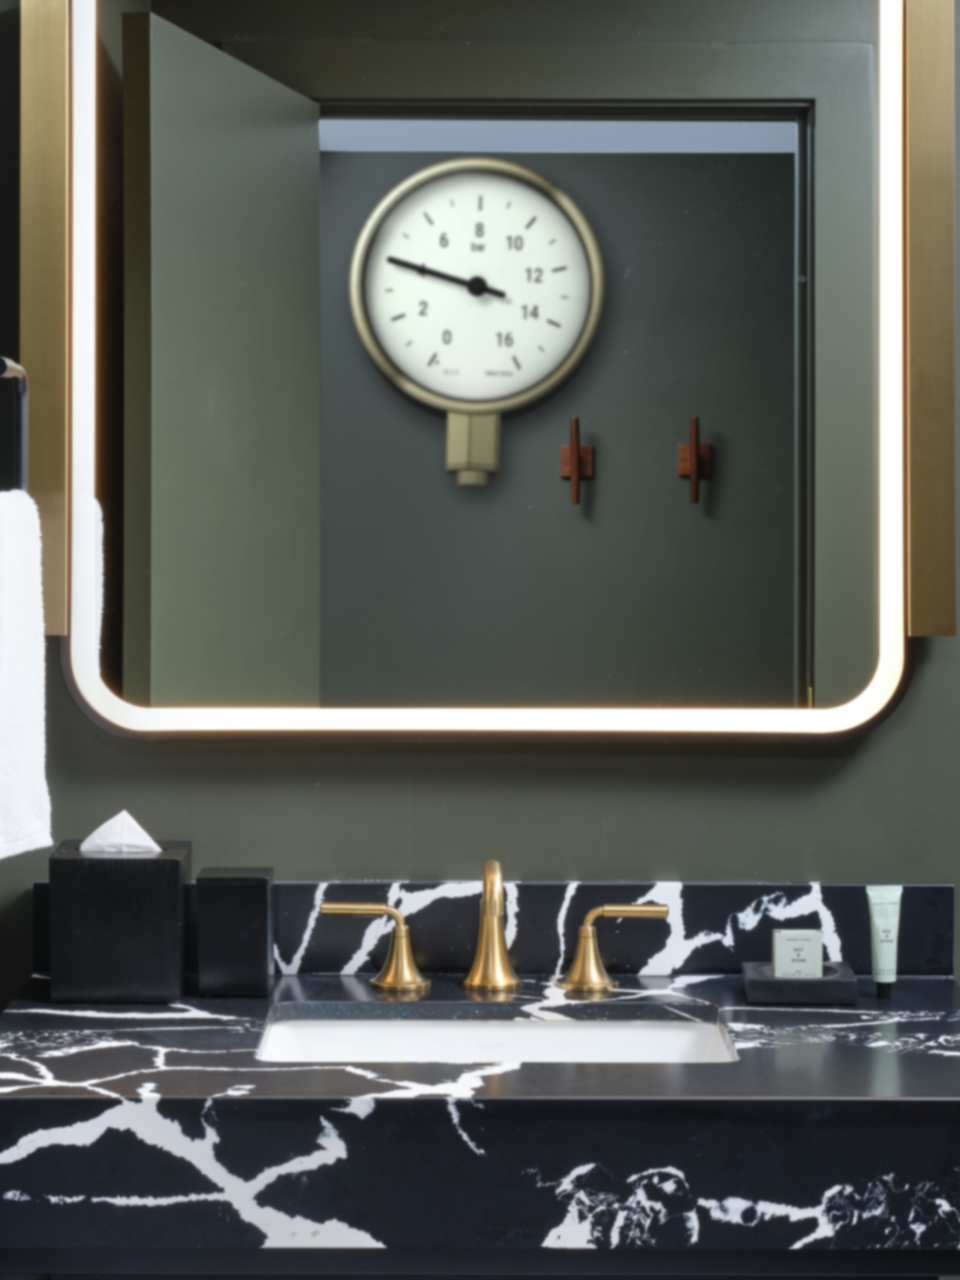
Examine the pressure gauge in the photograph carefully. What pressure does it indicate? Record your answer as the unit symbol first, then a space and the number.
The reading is bar 4
